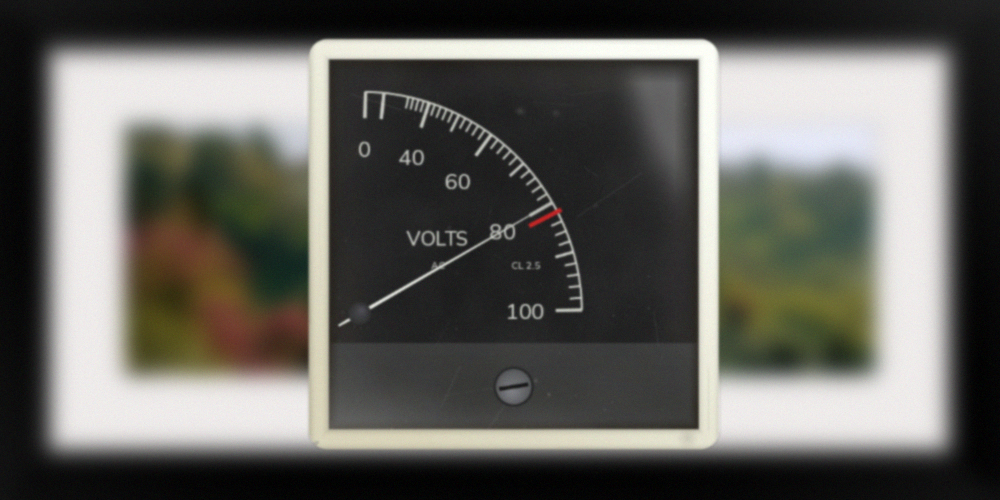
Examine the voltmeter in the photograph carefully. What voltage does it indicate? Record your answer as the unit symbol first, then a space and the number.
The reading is V 80
